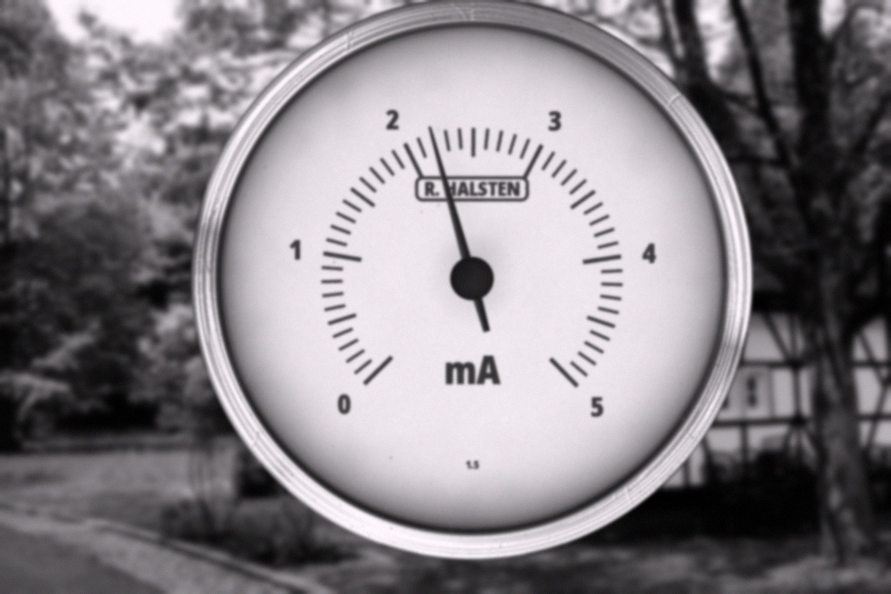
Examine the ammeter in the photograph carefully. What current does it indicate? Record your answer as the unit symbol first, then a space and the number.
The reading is mA 2.2
